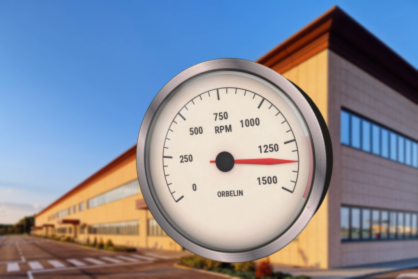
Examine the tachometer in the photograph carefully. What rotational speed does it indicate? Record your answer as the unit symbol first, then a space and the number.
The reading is rpm 1350
